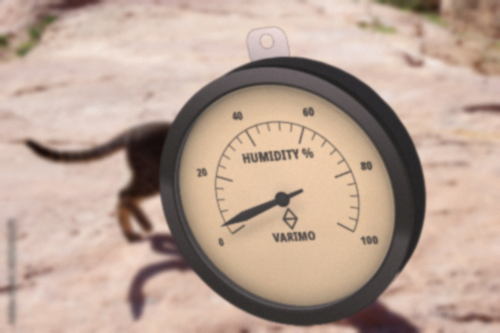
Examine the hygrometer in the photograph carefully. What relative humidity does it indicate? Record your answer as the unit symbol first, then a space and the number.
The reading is % 4
